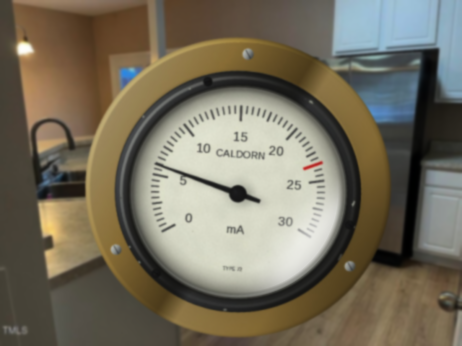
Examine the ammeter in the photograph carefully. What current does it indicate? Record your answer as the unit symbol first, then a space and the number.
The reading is mA 6
